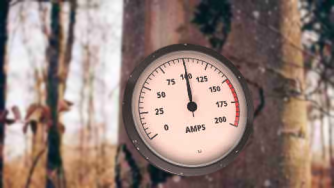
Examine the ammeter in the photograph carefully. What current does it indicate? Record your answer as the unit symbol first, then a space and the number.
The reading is A 100
